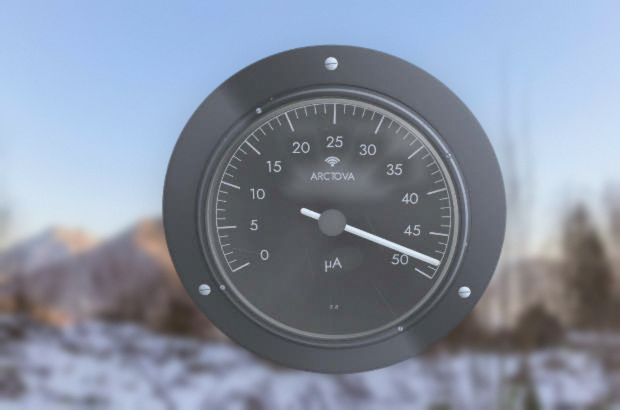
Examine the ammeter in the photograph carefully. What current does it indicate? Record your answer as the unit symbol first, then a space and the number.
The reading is µA 48
